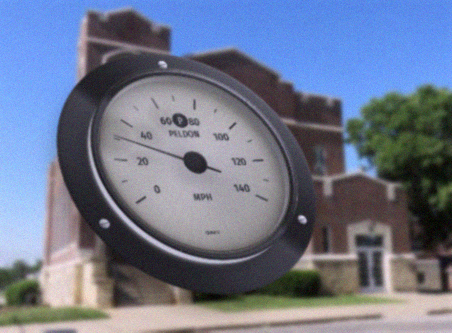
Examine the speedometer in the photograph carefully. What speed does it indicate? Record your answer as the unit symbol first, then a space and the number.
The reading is mph 30
